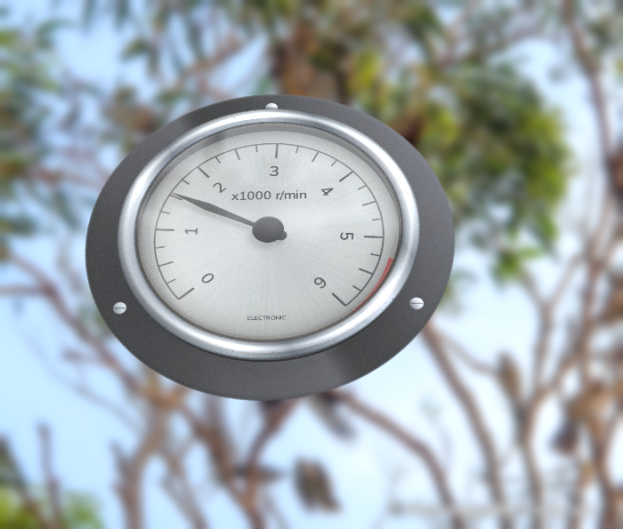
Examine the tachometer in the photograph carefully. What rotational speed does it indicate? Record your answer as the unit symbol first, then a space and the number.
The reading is rpm 1500
